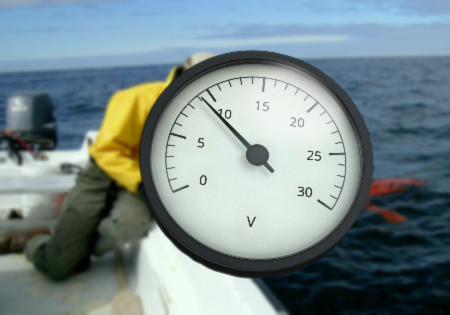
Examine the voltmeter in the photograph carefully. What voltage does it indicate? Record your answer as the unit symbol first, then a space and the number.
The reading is V 9
